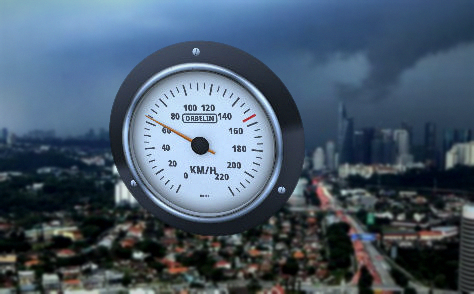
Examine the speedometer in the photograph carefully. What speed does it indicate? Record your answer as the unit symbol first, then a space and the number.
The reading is km/h 65
